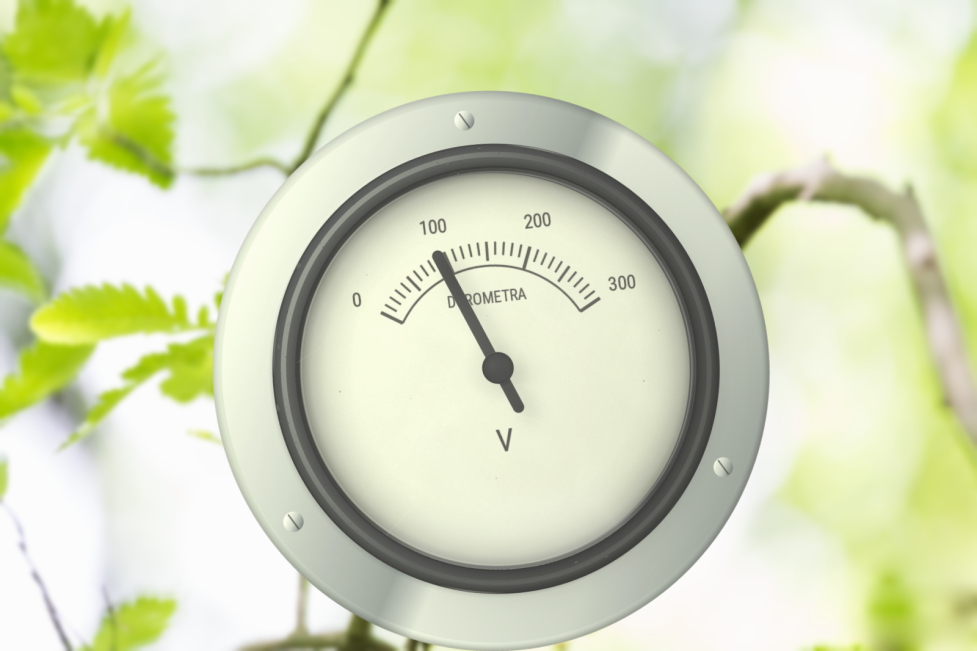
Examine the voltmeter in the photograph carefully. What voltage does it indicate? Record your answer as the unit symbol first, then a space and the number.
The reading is V 90
